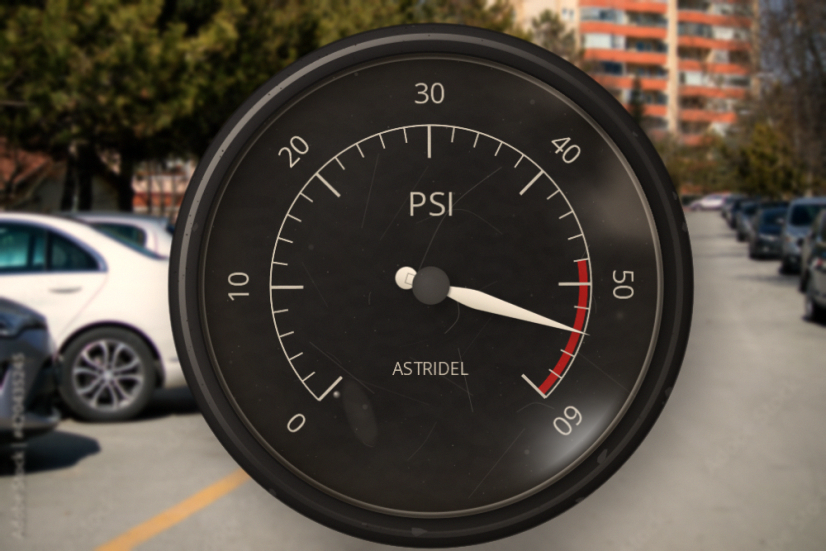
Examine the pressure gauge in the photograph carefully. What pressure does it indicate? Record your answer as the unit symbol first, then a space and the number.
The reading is psi 54
